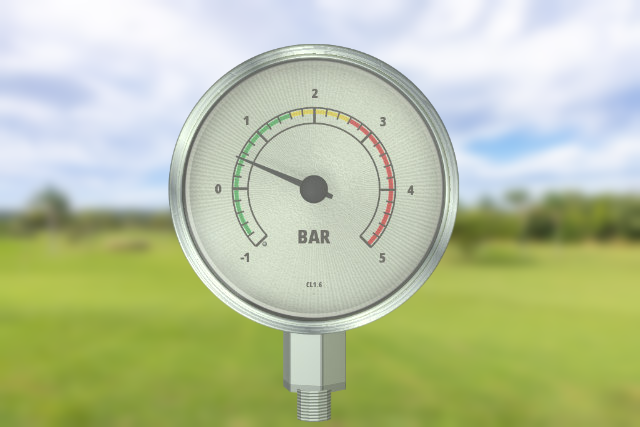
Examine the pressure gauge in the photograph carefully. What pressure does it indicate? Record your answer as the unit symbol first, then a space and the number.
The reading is bar 0.5
